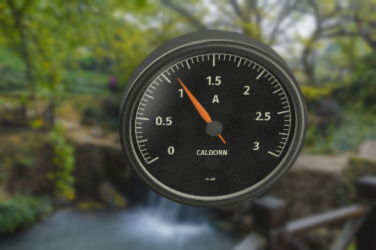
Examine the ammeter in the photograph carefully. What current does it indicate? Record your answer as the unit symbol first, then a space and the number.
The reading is A 1.1
